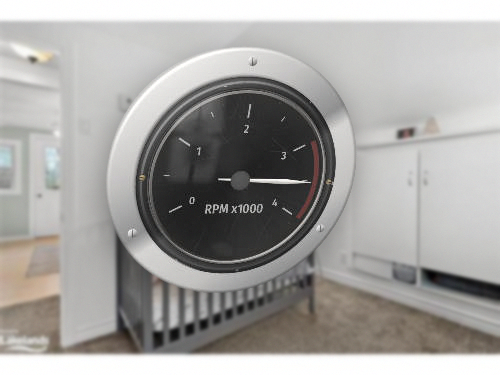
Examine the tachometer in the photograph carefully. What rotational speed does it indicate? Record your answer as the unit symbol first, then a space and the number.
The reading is rpm 3500
